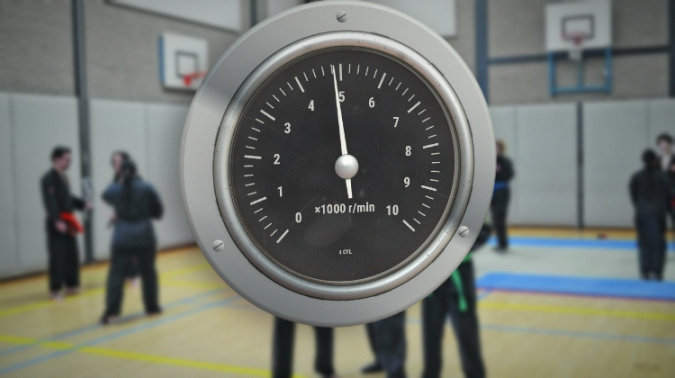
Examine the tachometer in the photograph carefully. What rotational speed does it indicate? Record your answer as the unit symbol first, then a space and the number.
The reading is rpm 4800
